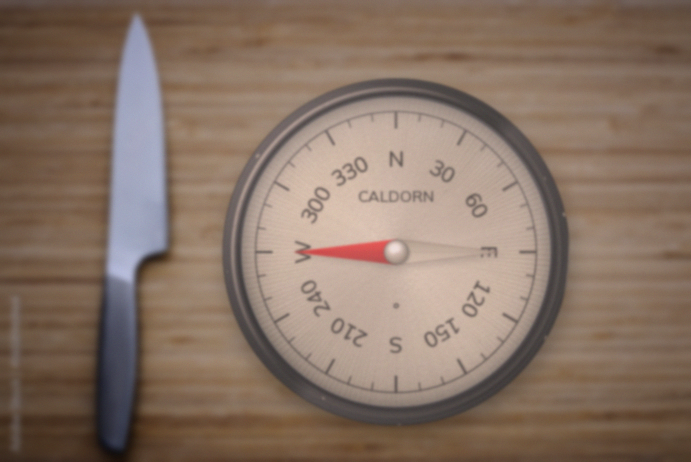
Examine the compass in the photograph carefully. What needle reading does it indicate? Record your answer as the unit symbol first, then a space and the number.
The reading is ° 270
